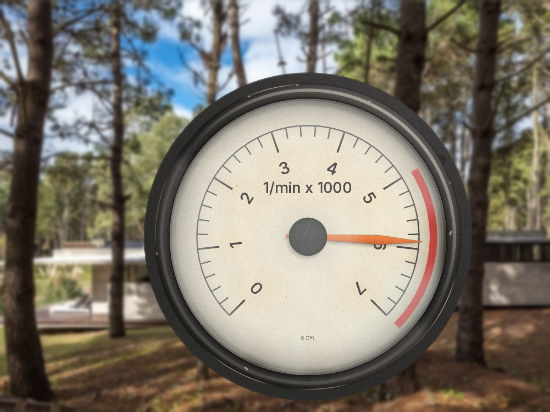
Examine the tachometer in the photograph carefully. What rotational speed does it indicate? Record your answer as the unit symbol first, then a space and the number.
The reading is rpm 5900
